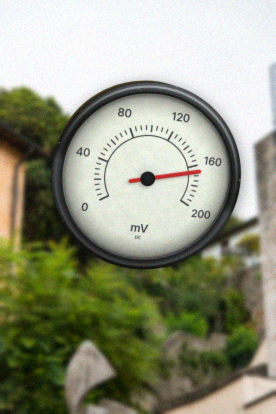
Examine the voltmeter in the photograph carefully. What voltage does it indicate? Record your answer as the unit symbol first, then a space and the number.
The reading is mV 165
